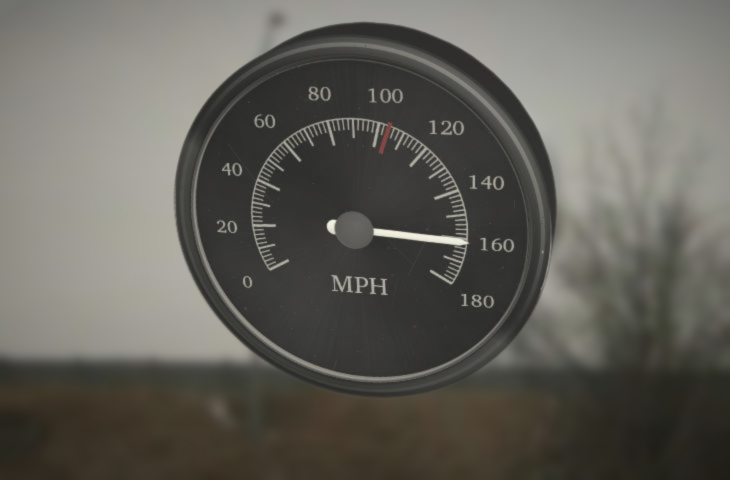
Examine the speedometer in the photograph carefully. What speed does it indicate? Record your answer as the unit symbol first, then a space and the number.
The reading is mph 160
